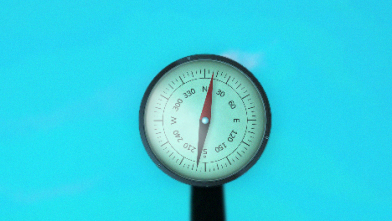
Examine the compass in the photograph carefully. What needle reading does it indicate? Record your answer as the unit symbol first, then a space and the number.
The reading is ° 10
